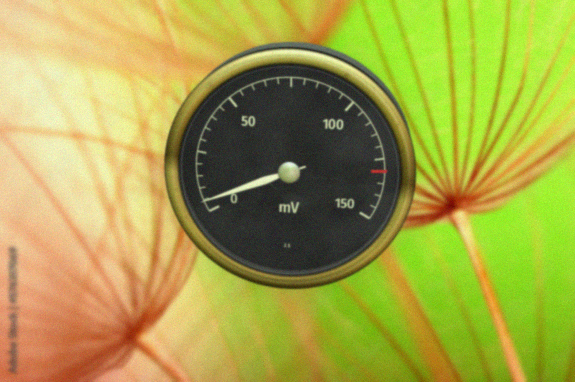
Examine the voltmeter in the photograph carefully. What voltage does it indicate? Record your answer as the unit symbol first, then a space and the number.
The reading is mV 5
